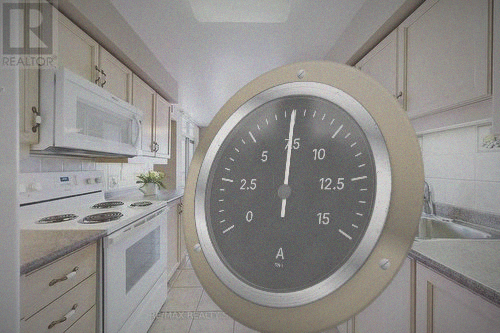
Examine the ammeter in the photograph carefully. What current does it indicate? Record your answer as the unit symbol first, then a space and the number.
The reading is A 7.5
